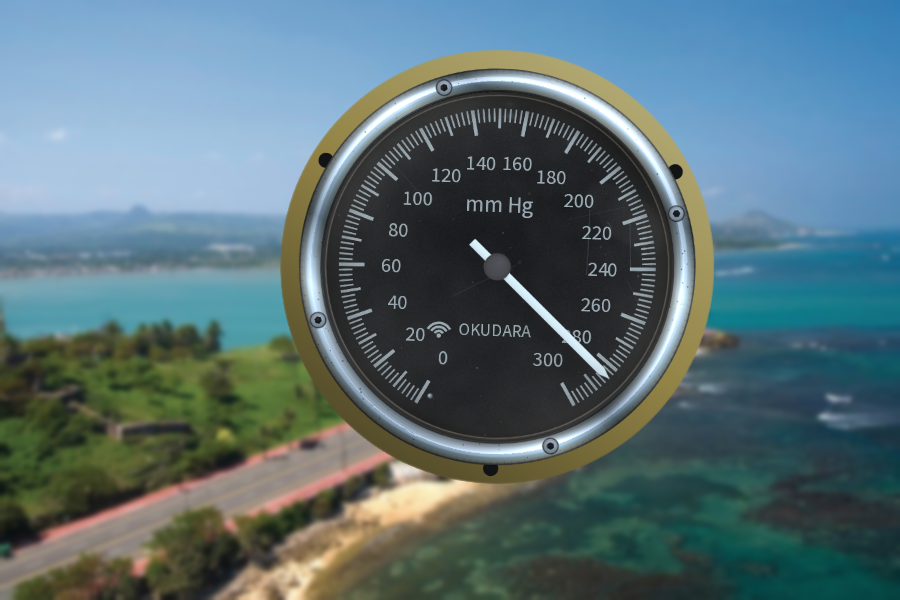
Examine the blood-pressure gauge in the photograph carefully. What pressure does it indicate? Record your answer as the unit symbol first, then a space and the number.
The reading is mmHg 284
